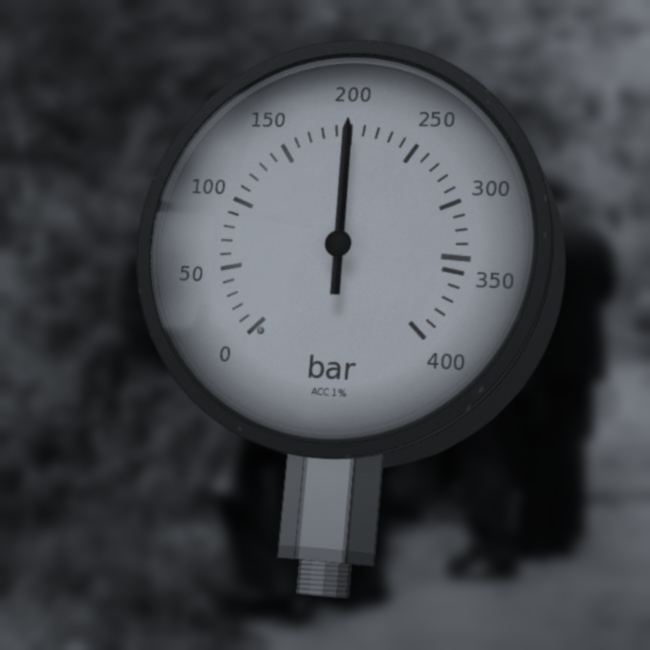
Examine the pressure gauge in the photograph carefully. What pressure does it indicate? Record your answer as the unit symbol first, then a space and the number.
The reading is bar 200
